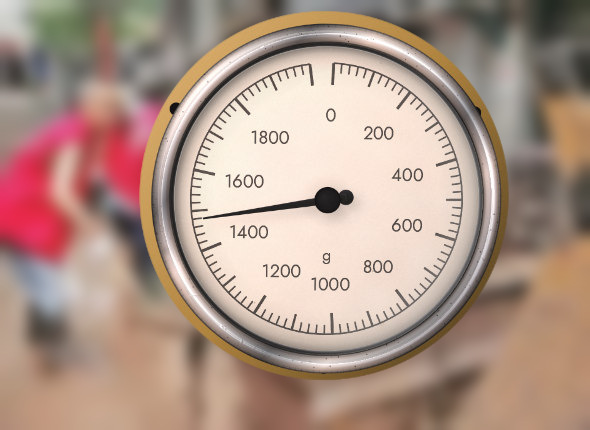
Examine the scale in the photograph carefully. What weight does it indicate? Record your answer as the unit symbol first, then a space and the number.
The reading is g 1480
